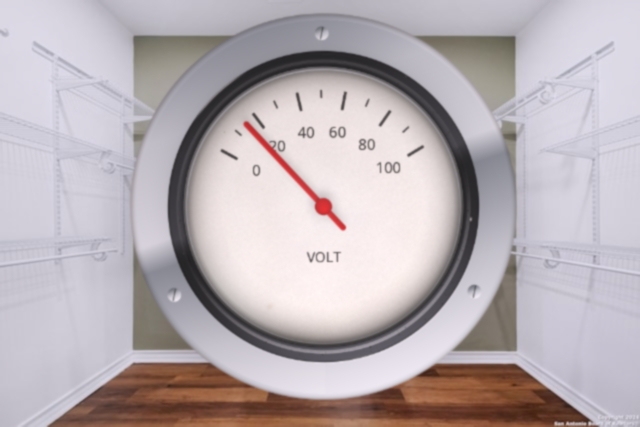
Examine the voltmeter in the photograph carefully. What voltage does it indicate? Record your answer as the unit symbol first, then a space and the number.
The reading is V 15
